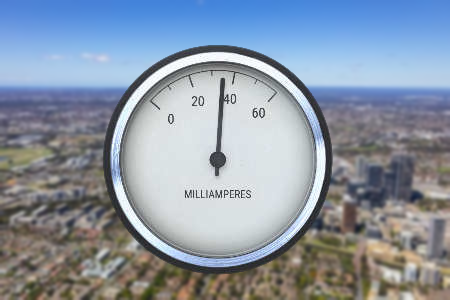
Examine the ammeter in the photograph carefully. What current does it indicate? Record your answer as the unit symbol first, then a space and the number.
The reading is mA 35
